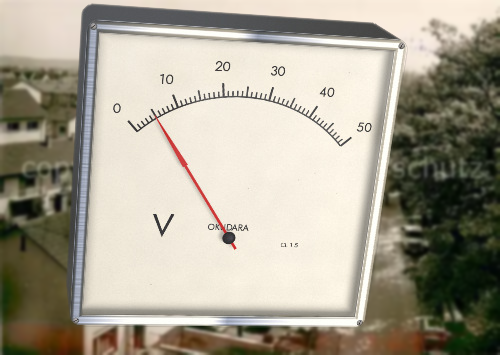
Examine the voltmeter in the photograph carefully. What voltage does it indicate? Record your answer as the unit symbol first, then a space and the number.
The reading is V 5
